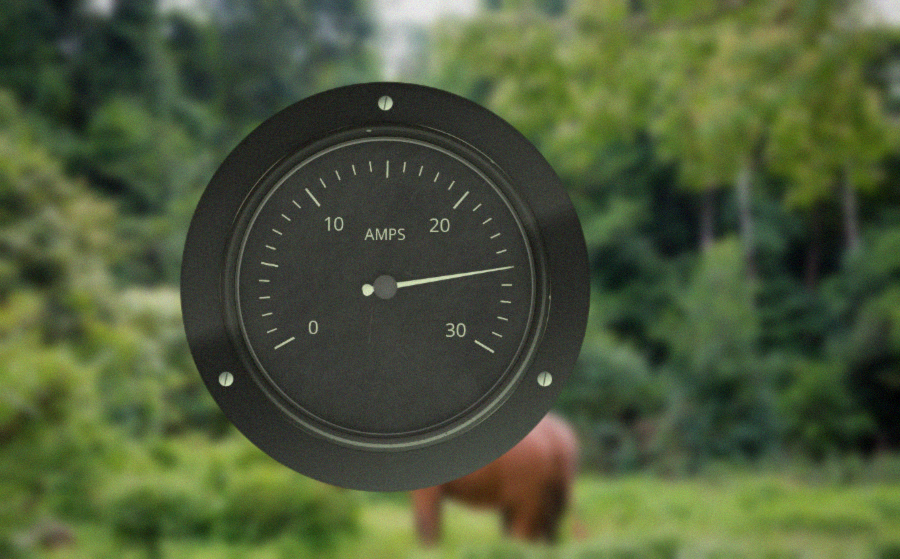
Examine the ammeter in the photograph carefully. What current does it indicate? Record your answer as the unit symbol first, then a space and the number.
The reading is A 25
